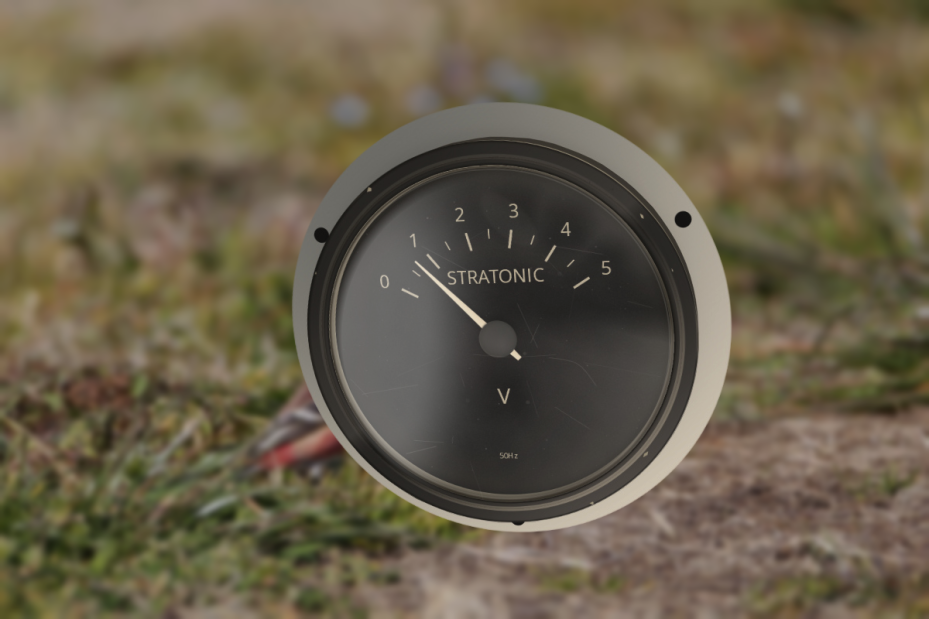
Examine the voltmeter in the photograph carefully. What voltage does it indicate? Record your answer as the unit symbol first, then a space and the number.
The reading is V 0.75
